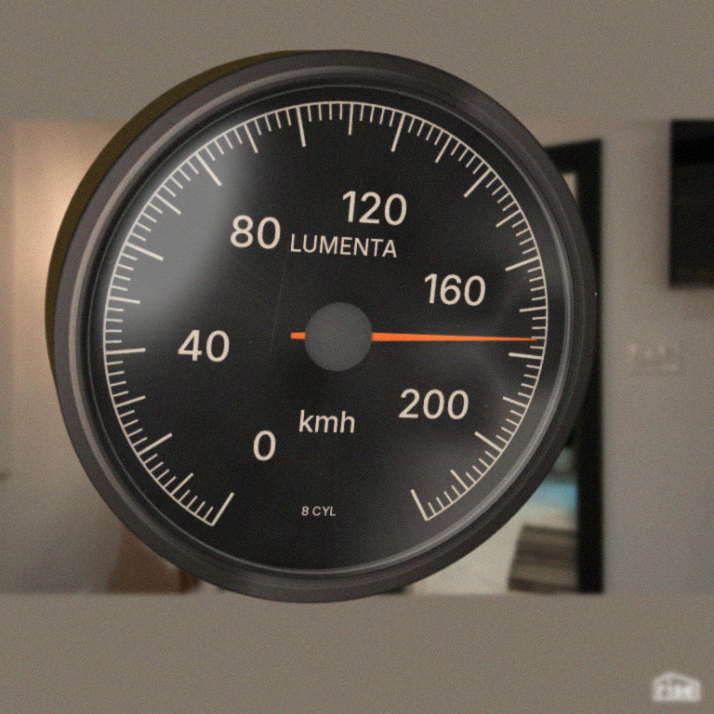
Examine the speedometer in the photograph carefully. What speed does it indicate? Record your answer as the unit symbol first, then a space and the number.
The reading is km/h 176
